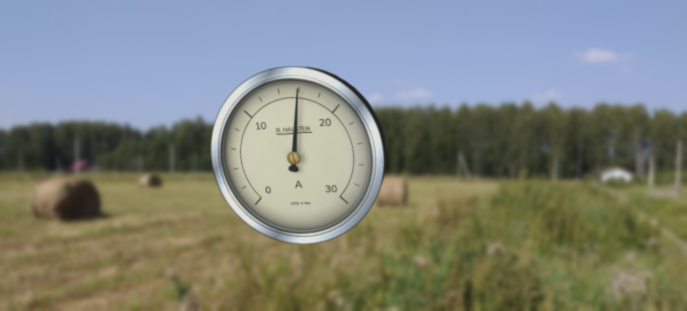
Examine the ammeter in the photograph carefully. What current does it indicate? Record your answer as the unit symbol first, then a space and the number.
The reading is A 16
